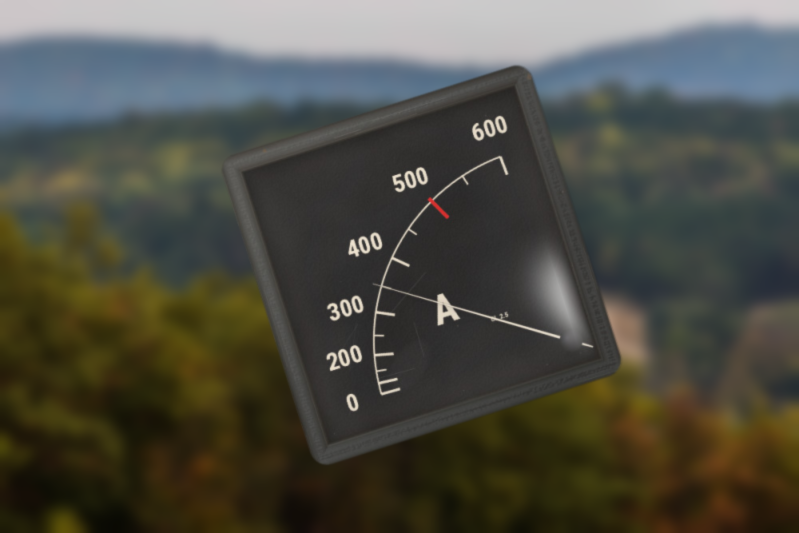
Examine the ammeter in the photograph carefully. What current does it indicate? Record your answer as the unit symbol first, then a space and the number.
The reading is A 350
